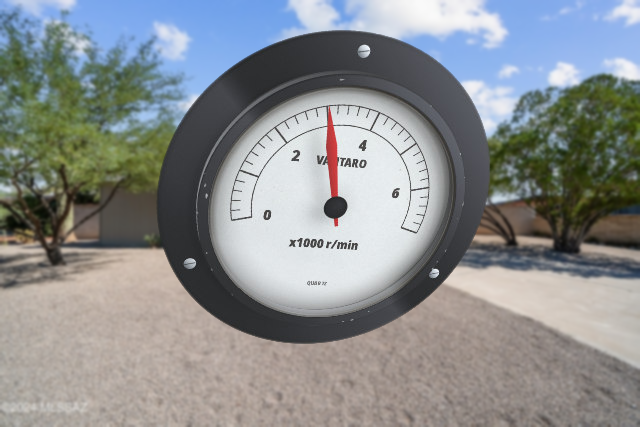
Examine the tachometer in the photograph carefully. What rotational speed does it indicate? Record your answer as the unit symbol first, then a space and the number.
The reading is rpm 3000
